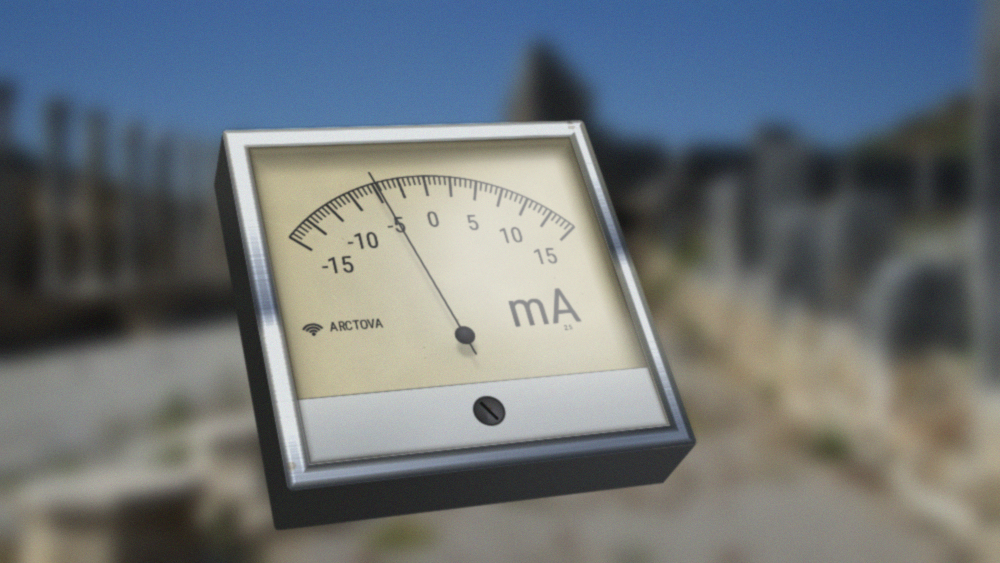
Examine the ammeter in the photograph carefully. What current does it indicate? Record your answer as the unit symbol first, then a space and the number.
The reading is mA -5
